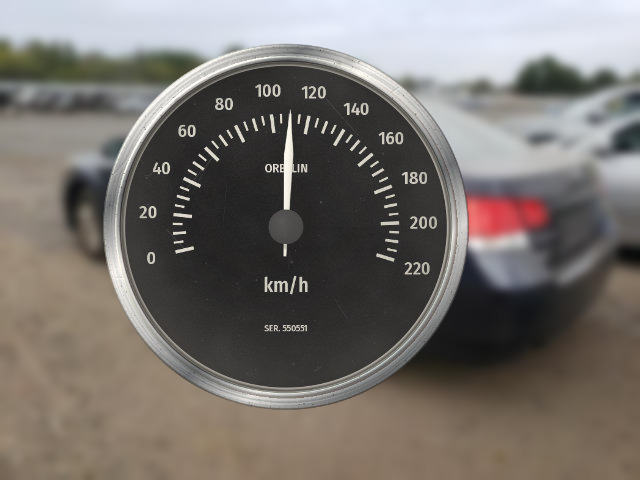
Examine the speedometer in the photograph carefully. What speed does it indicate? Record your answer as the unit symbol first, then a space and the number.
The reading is km/h 110
